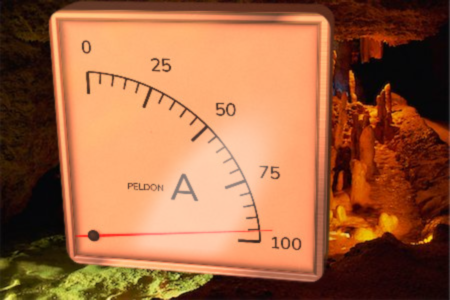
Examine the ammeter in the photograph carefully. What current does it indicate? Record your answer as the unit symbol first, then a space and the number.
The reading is A 95
